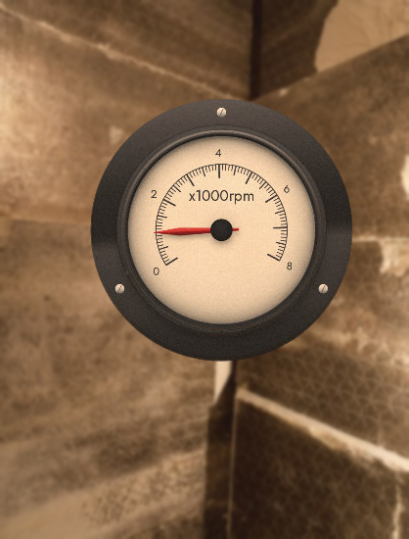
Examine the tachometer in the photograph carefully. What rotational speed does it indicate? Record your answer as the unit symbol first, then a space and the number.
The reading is rpm 1000
